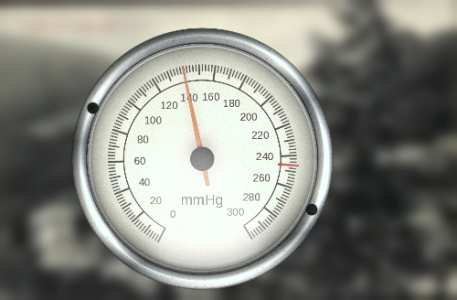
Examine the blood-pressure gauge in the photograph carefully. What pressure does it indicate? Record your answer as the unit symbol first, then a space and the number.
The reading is mmHg 140
